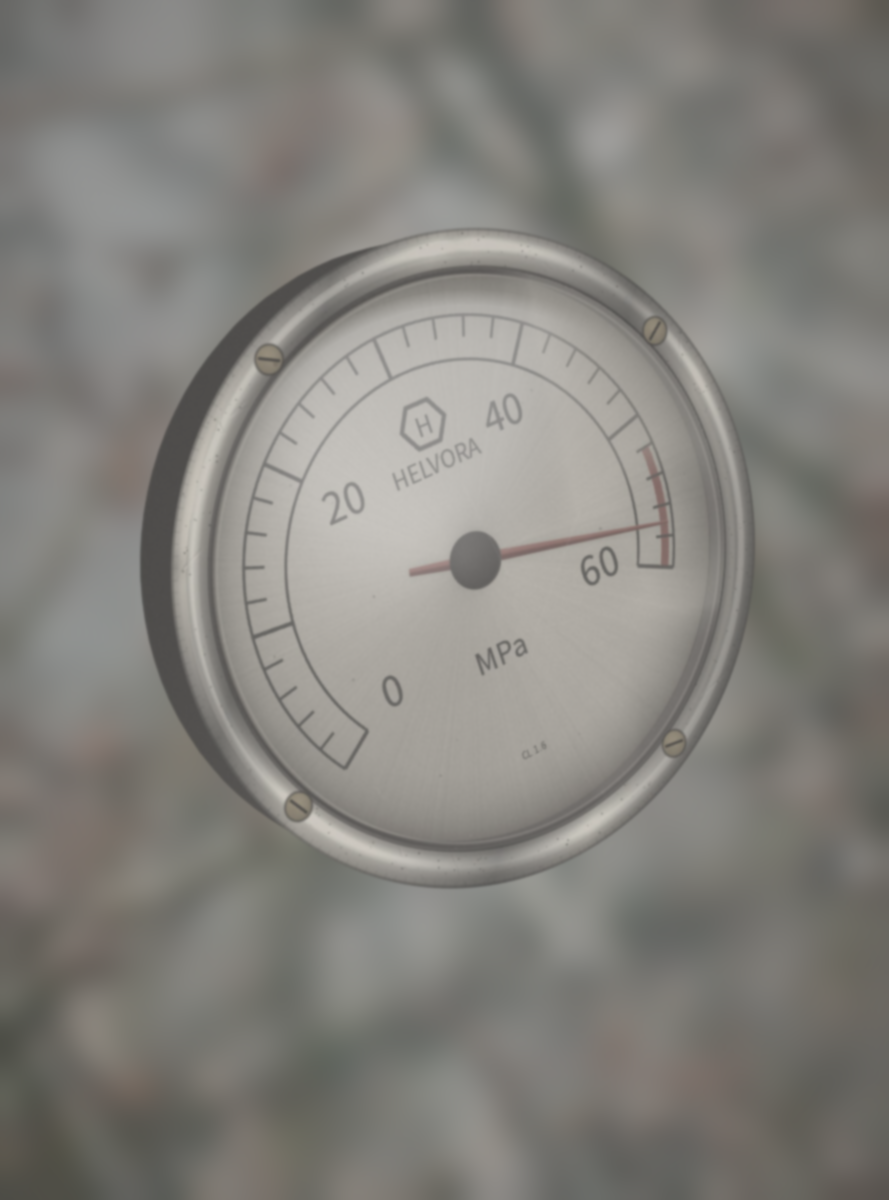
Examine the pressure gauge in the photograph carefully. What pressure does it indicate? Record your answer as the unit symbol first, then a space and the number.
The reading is MPa 57
